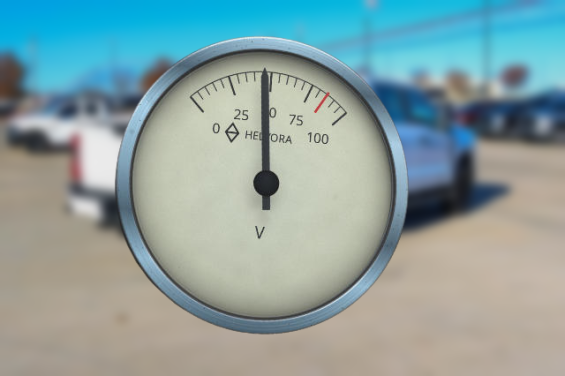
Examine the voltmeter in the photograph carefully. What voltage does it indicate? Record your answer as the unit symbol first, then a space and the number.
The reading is V 45
